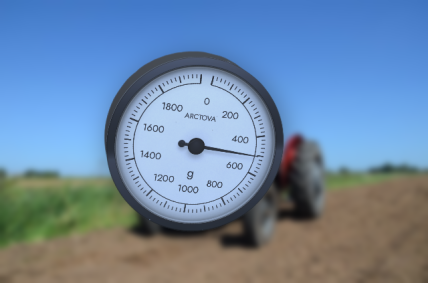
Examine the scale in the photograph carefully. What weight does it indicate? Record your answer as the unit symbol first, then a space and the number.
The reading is g 500
